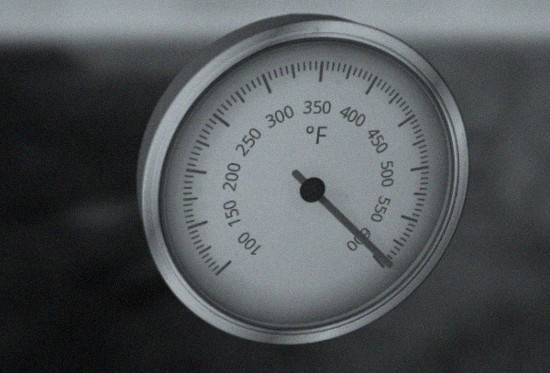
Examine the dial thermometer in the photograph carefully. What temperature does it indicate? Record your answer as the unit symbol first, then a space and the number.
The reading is °F 595
